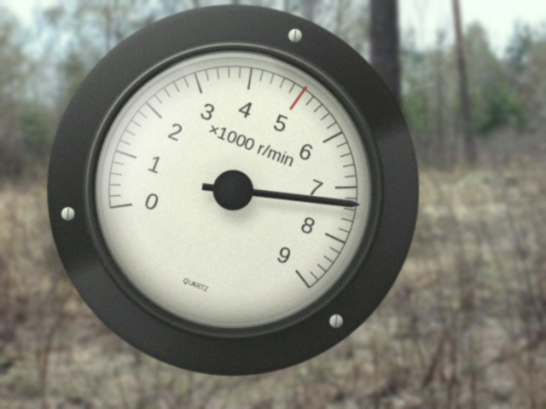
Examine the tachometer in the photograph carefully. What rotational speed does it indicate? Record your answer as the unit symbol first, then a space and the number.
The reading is rpm 7300
